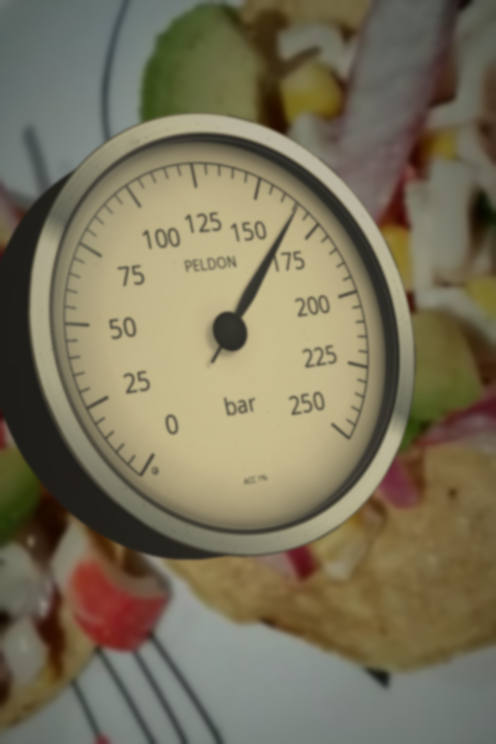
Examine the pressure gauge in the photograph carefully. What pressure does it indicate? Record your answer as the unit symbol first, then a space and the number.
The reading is bar 165
